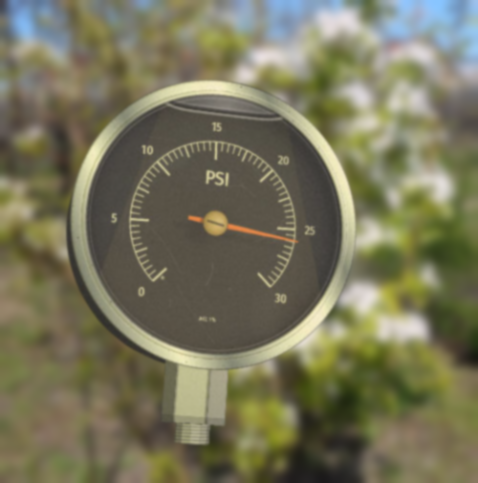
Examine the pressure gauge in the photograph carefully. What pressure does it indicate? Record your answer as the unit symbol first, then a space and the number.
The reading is psi 26
